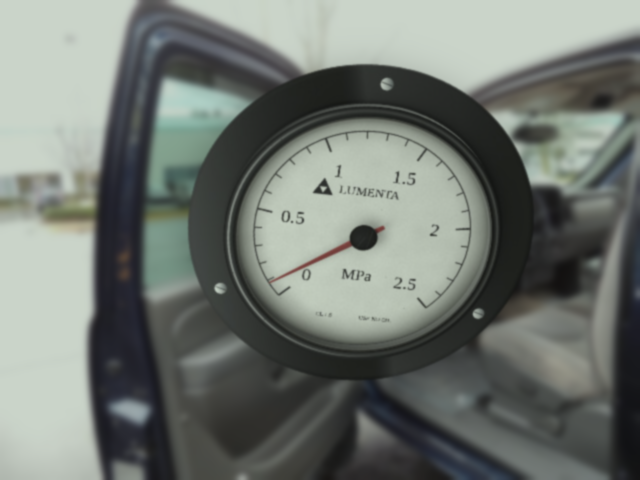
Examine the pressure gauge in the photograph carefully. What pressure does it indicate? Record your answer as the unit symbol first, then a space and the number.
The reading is MPa 0.1
